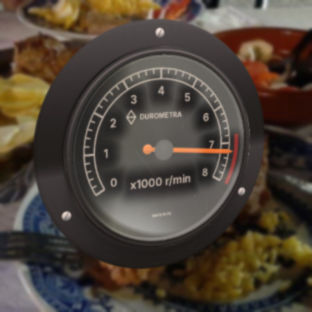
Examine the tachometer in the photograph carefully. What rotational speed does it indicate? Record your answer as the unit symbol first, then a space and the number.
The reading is rpm 7200
